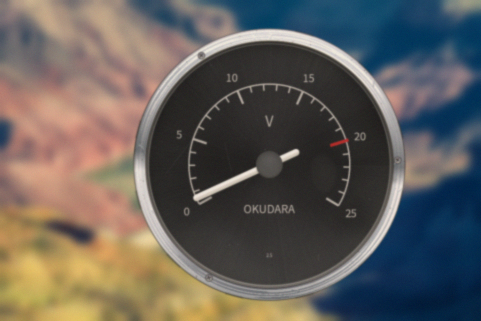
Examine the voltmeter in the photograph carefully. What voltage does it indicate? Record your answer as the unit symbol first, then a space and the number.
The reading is V 0.5
